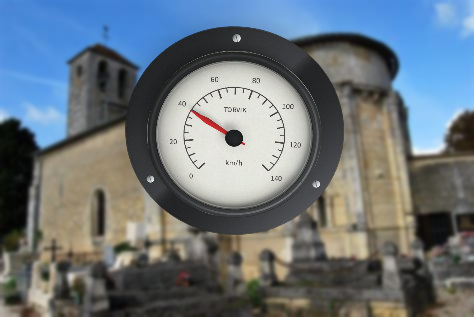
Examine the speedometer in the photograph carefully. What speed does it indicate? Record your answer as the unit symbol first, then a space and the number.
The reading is km/h 40
